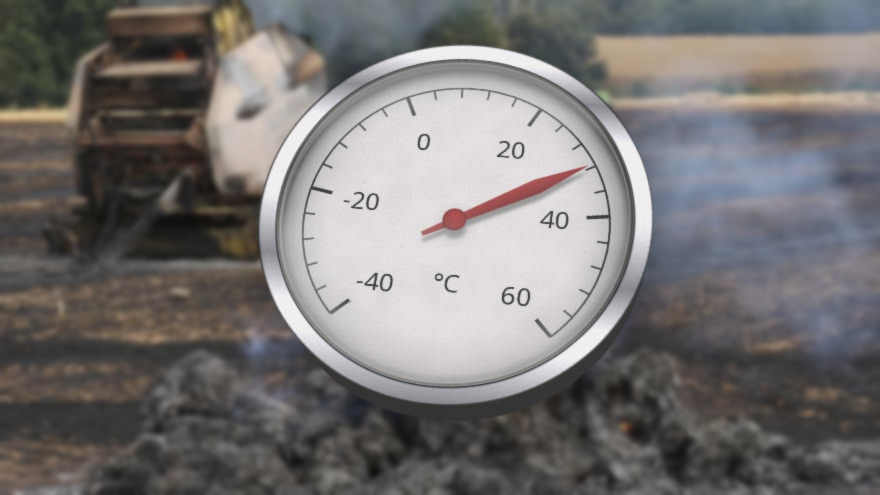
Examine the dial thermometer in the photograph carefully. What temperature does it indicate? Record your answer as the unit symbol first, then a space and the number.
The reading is °C 32
